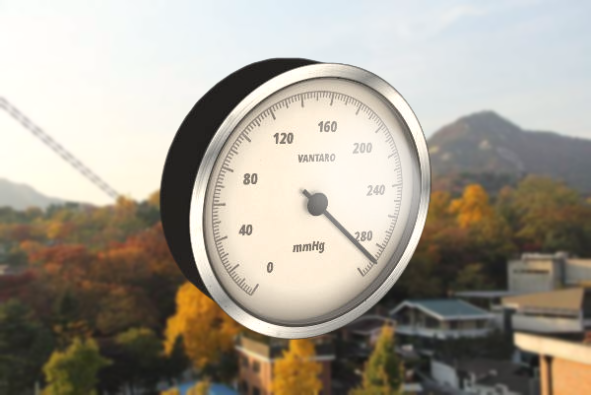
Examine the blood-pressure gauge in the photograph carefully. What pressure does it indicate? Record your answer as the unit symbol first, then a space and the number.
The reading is mmHg 290
